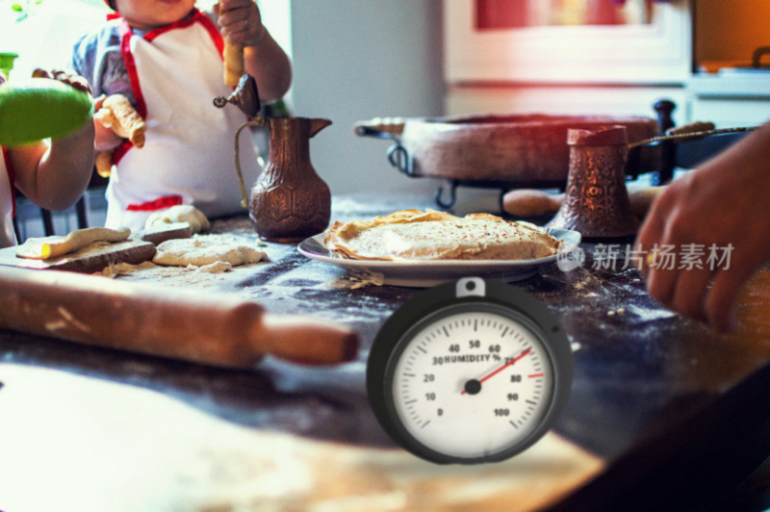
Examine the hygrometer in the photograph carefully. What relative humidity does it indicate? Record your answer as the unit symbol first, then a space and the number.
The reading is % 70
